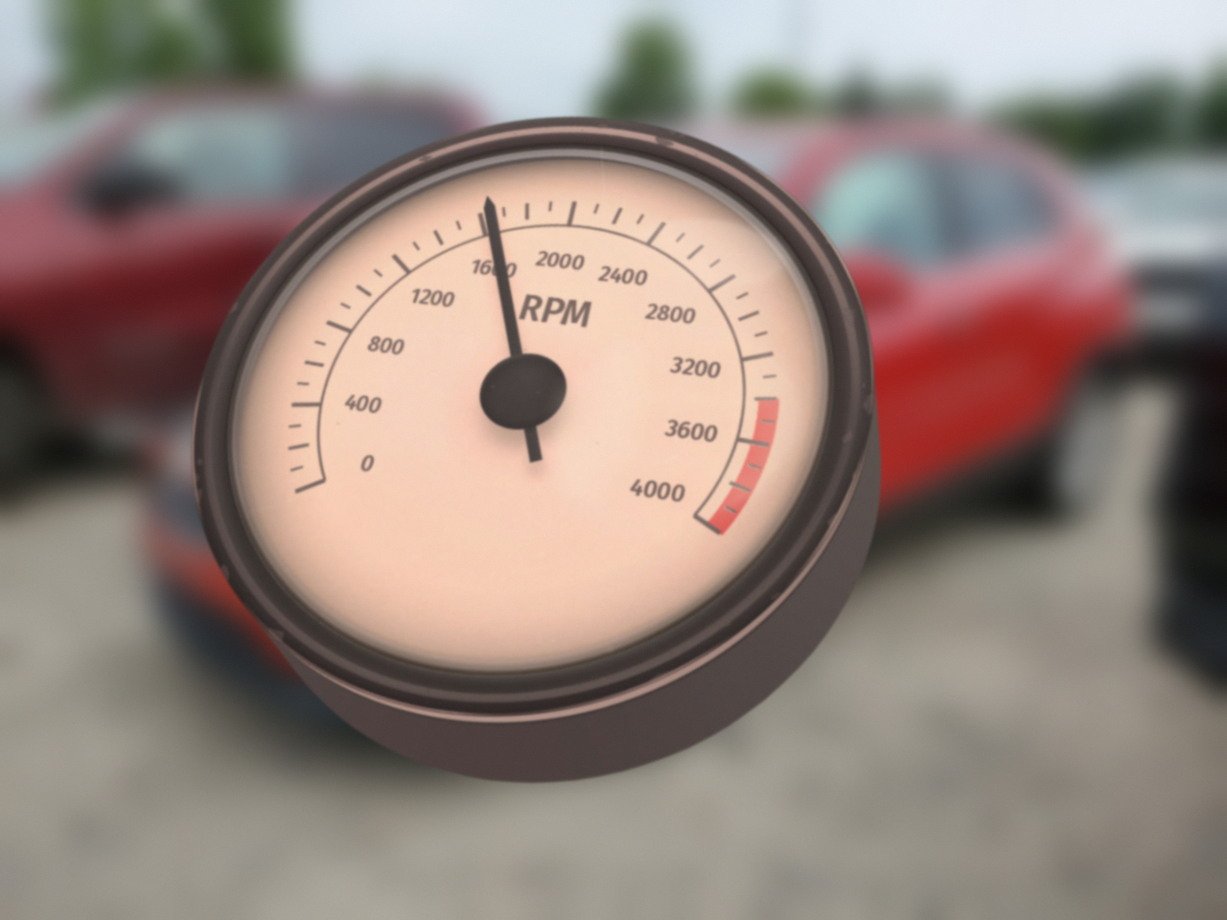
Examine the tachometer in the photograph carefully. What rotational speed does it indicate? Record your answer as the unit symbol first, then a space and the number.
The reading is rpm 1650
